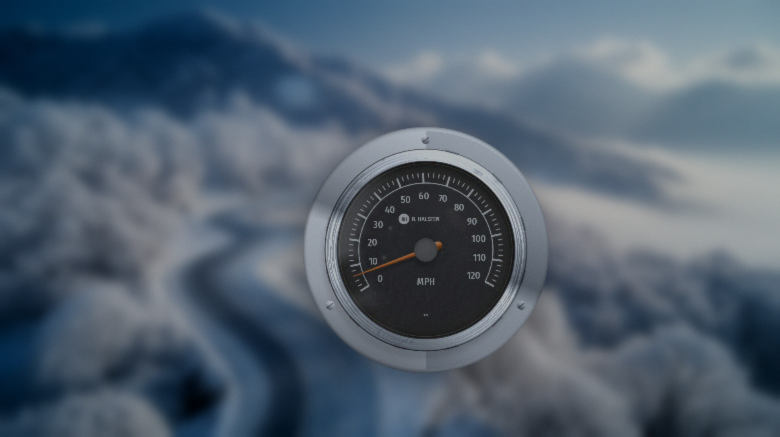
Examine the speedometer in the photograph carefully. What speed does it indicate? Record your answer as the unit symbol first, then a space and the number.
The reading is mph 6
